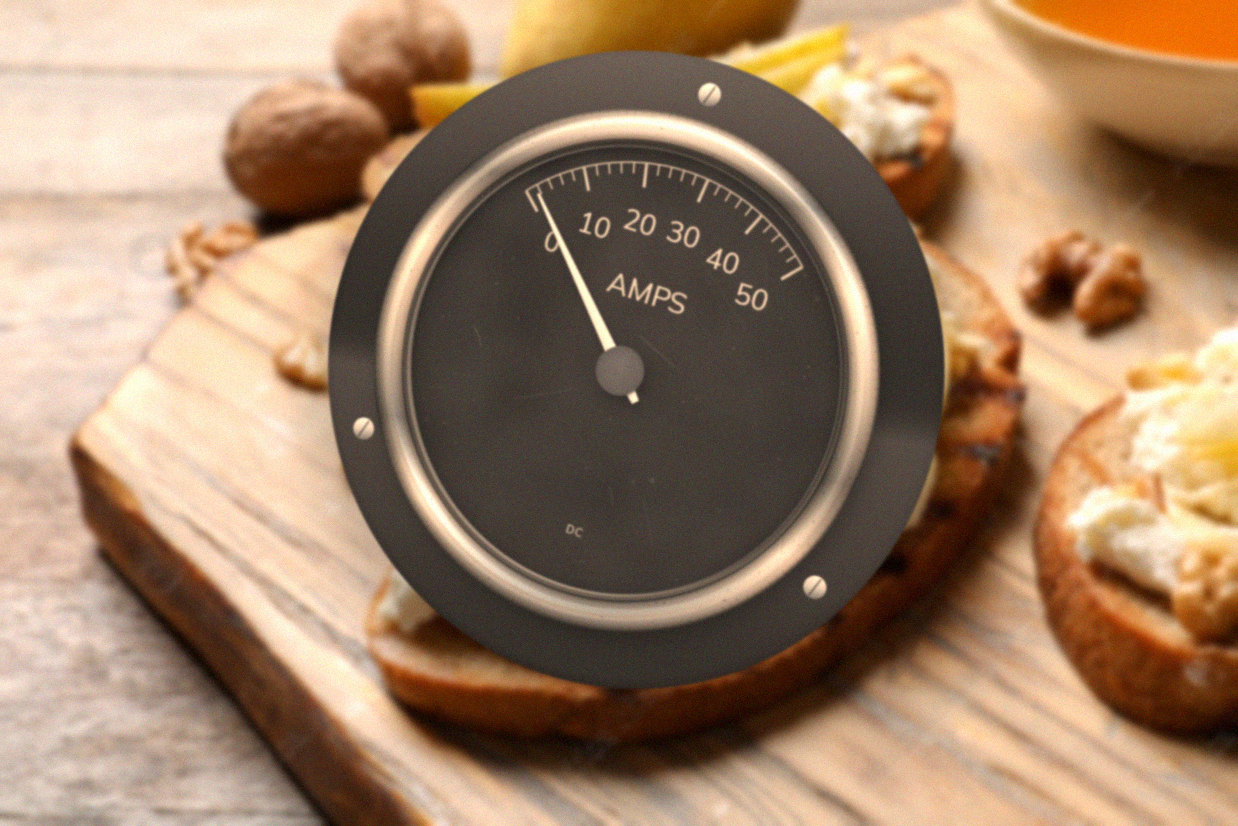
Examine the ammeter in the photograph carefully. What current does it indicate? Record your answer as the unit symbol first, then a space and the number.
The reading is A 2
